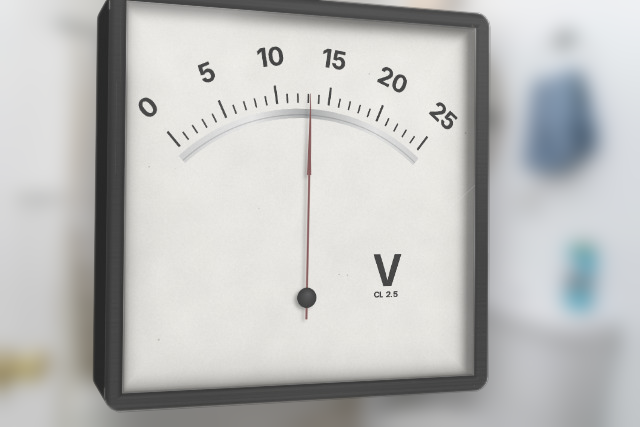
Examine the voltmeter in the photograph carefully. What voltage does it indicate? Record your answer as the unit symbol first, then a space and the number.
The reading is V 13
